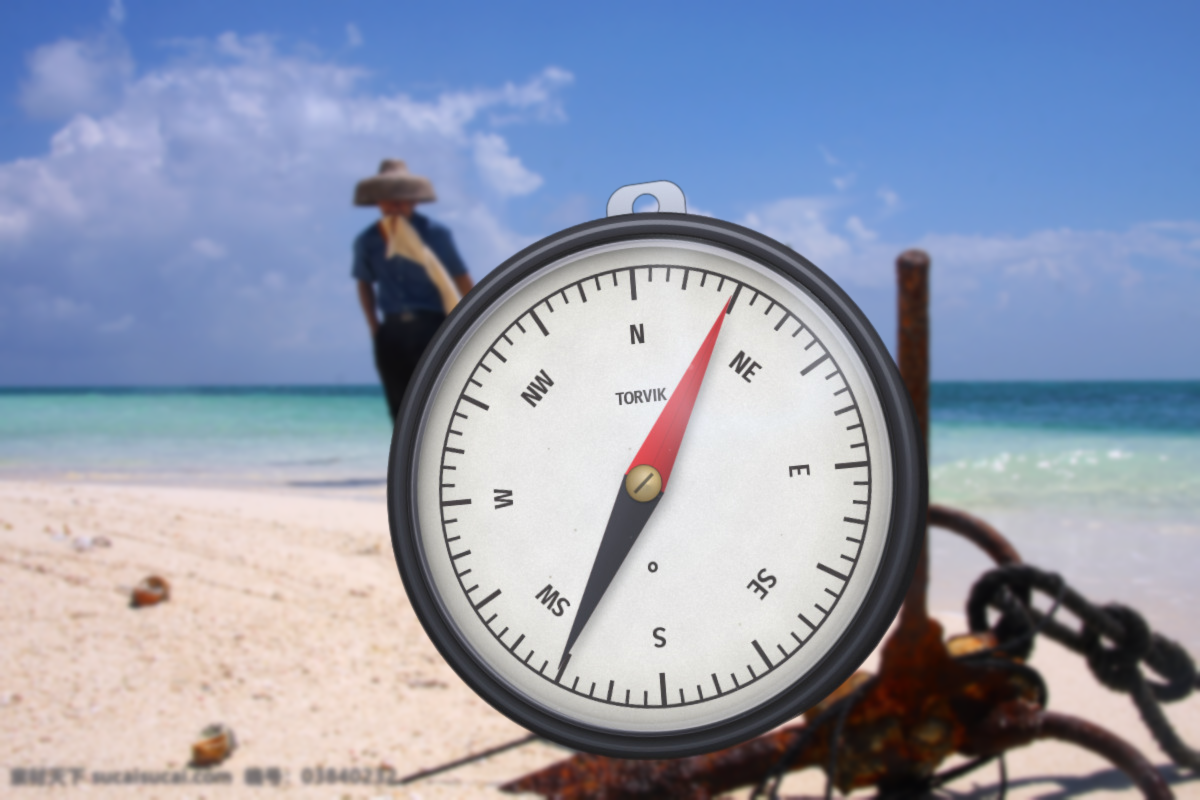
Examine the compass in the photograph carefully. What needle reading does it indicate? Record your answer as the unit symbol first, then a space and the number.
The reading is ° 30
